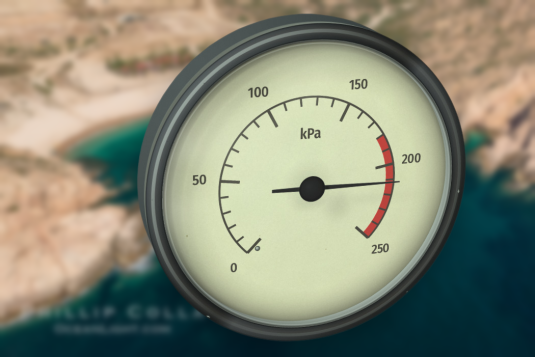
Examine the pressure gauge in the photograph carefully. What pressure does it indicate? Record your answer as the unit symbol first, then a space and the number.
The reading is kPa 210
